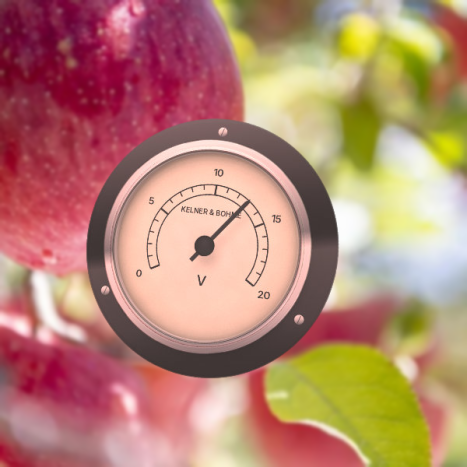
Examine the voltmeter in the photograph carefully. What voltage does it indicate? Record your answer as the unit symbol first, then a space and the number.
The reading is V 13
